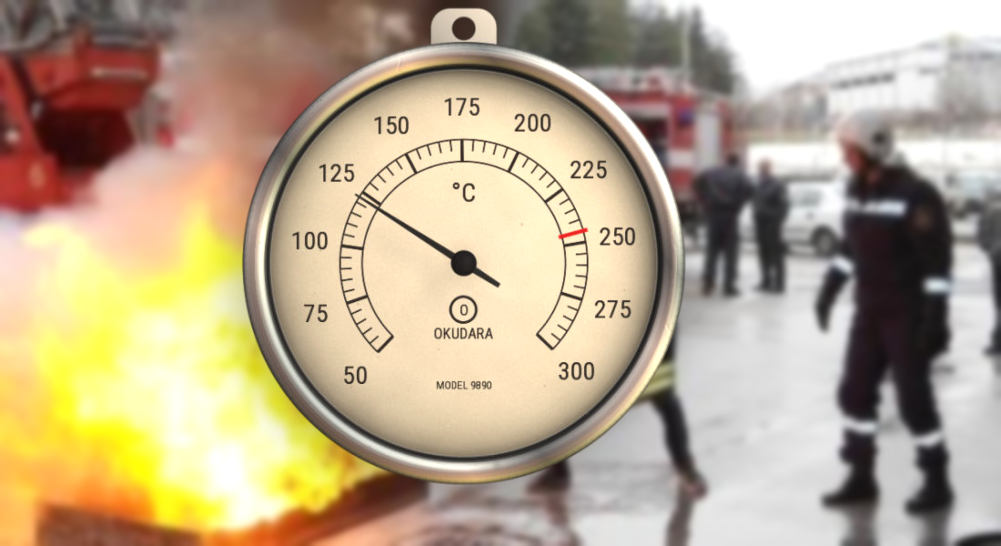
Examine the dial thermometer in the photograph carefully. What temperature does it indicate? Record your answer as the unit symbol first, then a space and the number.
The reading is °C 122.5
